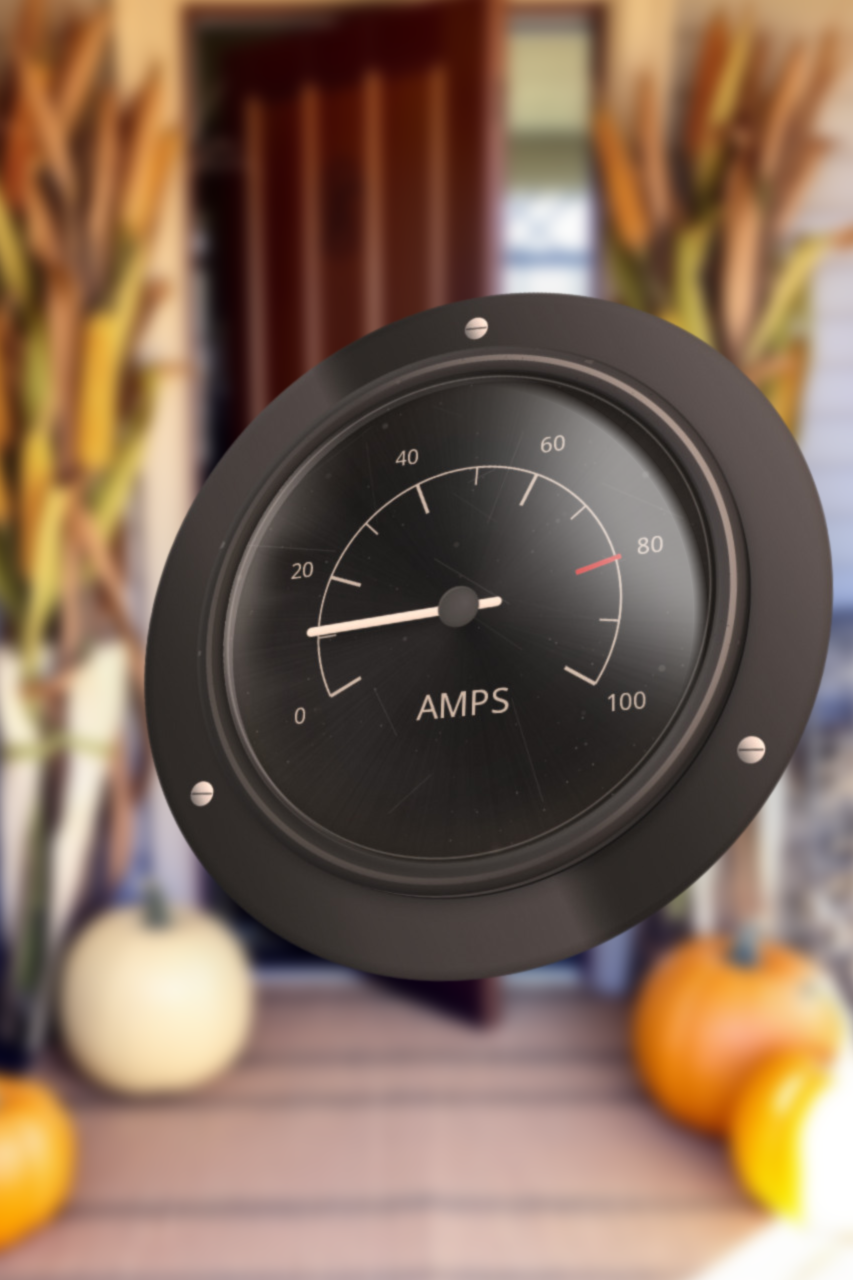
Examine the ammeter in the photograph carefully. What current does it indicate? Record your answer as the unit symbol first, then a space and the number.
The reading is A 10
